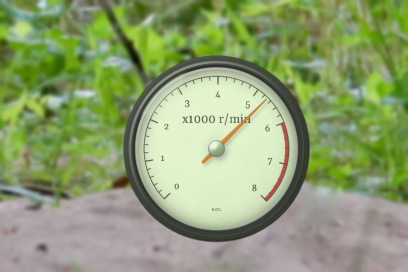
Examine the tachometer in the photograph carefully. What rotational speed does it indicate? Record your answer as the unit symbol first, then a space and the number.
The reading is rpm 5300
